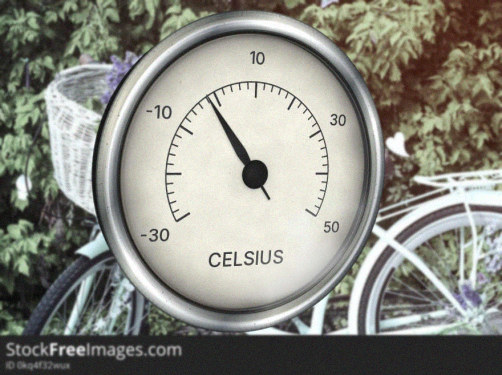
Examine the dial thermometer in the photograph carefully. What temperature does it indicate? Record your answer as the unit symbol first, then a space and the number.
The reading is °C -2
